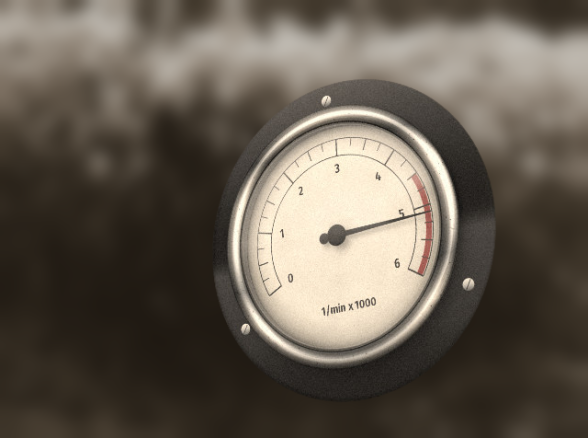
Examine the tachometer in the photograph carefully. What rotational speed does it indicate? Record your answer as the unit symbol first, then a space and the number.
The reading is rpm 5125
